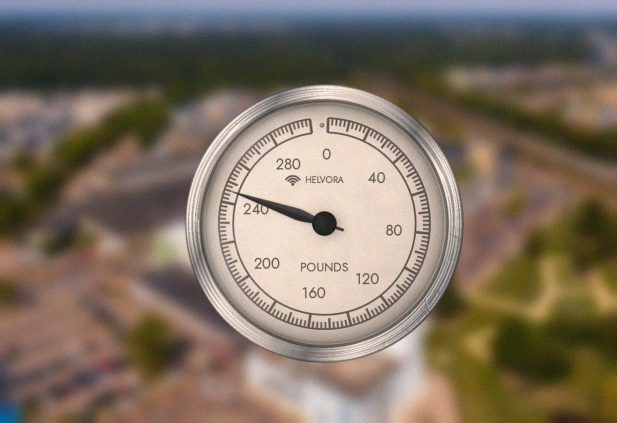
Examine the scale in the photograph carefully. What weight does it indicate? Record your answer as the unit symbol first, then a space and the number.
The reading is lb 246
